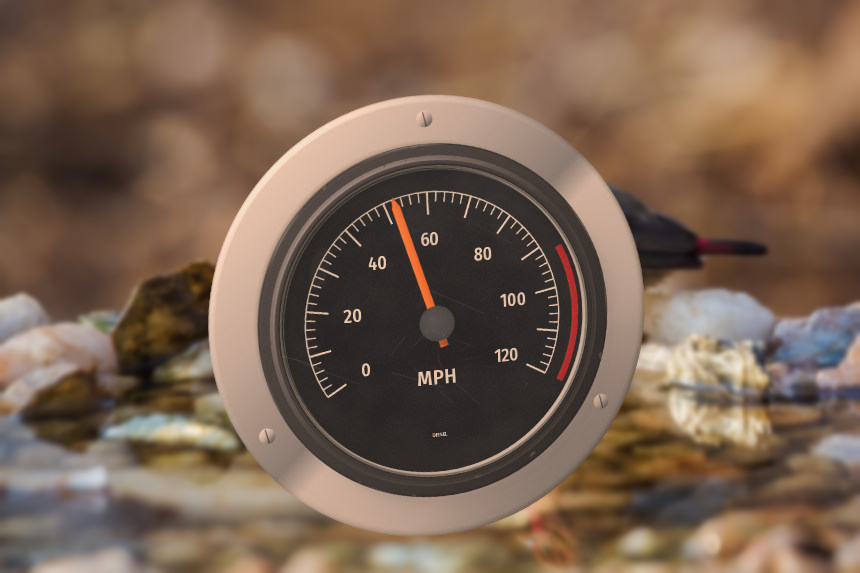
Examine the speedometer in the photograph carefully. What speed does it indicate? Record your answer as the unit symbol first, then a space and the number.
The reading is mph 52
